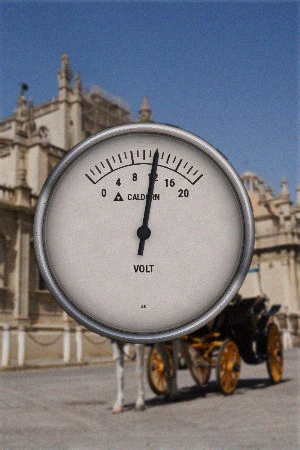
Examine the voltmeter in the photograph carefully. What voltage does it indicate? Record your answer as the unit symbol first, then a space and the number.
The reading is V 12
